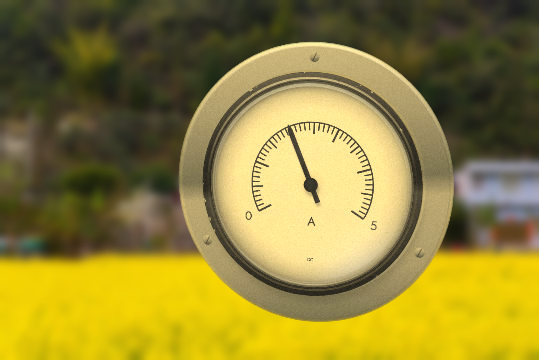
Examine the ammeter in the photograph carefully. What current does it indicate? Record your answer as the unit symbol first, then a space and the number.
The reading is A 2
